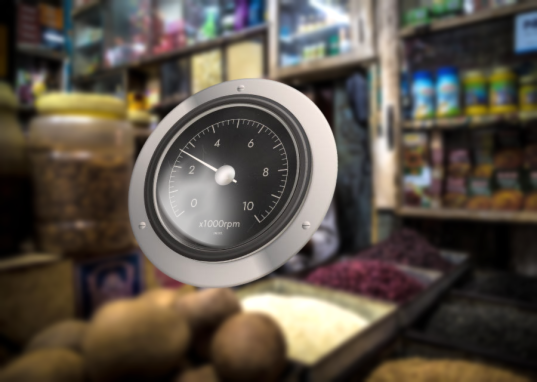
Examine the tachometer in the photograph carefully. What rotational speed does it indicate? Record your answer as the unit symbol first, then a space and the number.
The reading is rpm 2600
